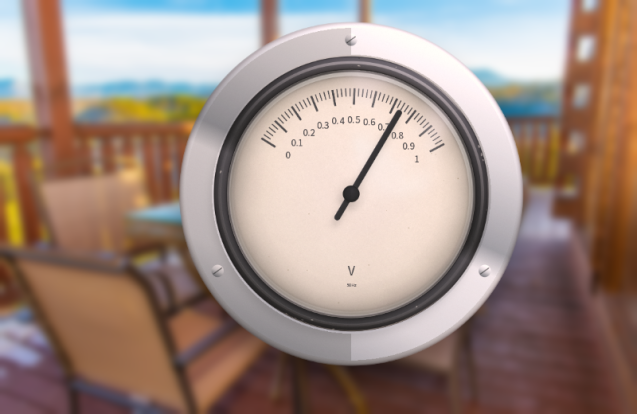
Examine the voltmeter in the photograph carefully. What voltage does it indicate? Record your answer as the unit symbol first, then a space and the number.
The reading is V 0.74
